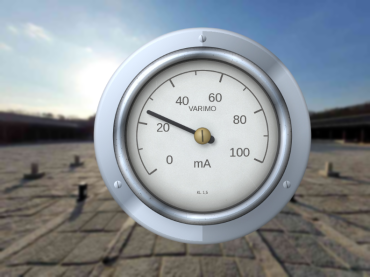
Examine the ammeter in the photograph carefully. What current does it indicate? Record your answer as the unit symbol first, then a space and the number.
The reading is mA 25
